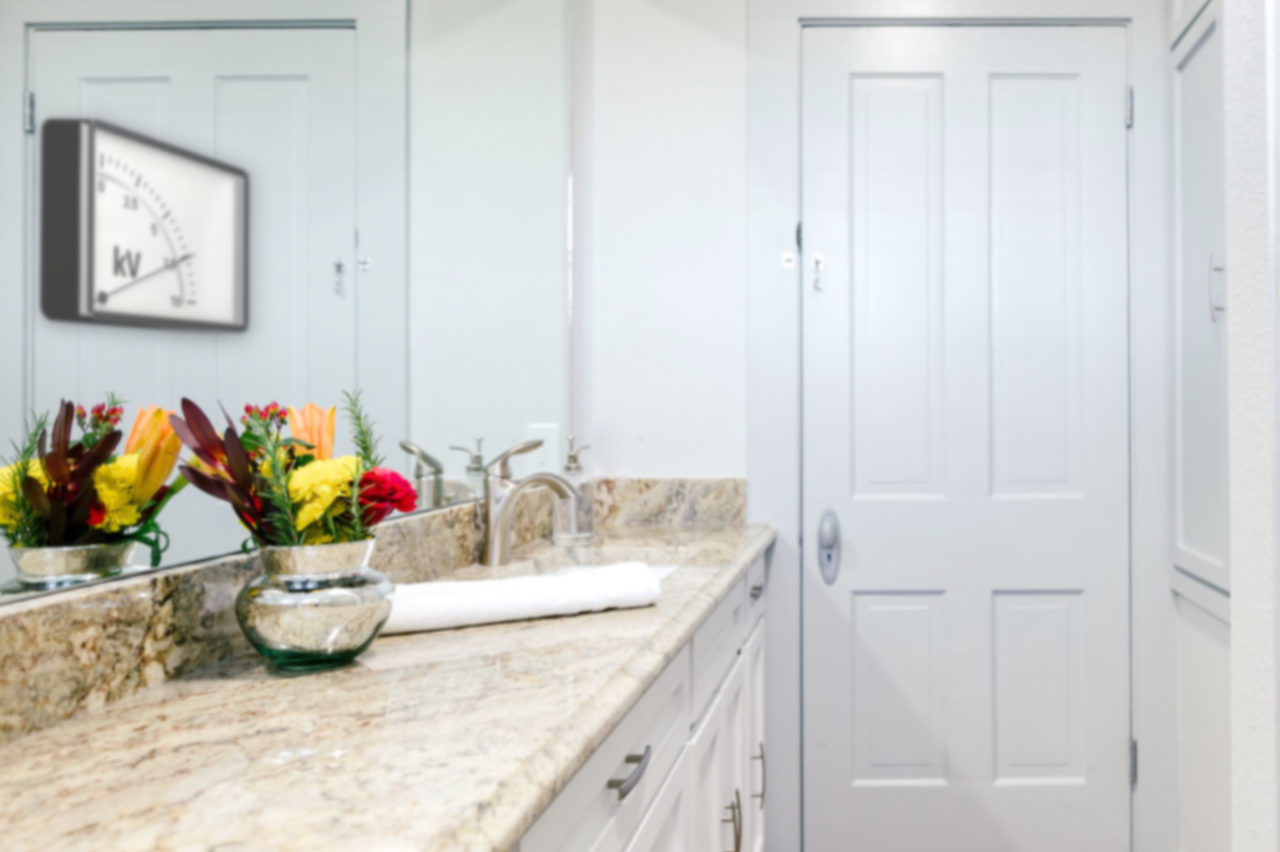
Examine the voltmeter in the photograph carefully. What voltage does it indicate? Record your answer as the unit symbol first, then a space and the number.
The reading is kV 7.5
